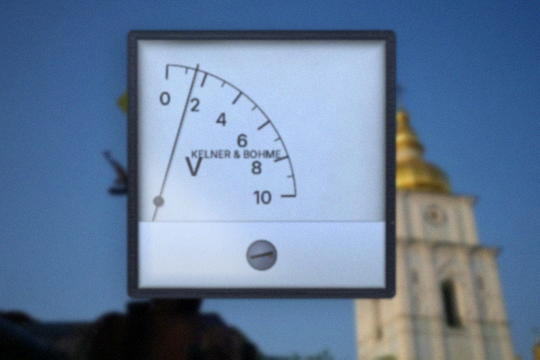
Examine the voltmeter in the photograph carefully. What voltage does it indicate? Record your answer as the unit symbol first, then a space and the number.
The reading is V 1.5
